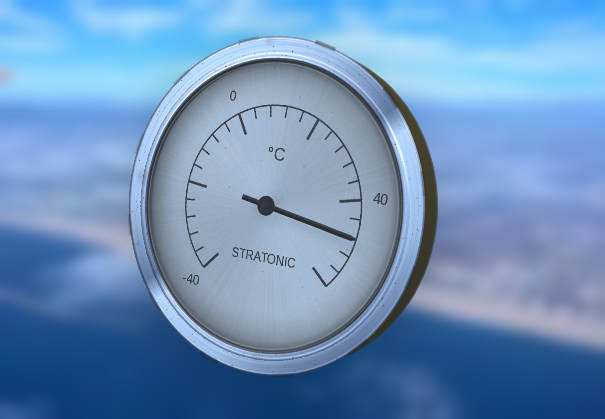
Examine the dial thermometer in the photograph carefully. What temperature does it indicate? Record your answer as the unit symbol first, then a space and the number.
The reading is °C 48
